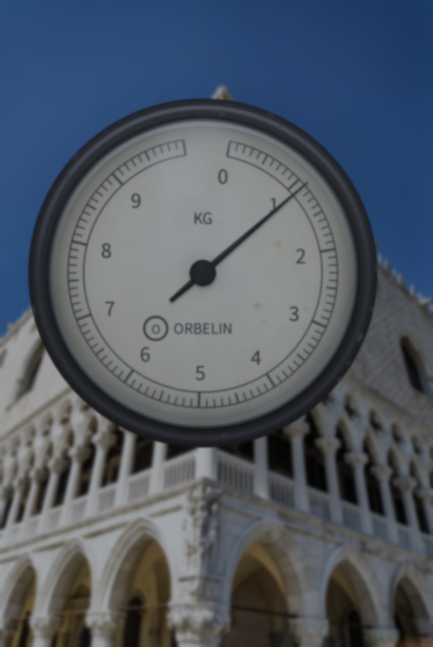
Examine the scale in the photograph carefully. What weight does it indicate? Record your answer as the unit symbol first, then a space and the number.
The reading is kg 1.1
